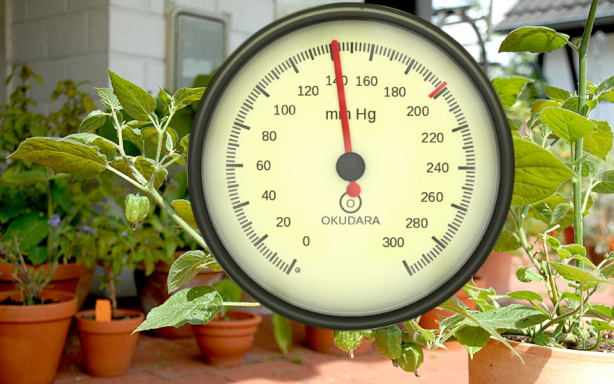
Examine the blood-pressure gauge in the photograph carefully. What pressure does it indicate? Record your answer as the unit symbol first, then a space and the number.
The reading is mmHg 142
